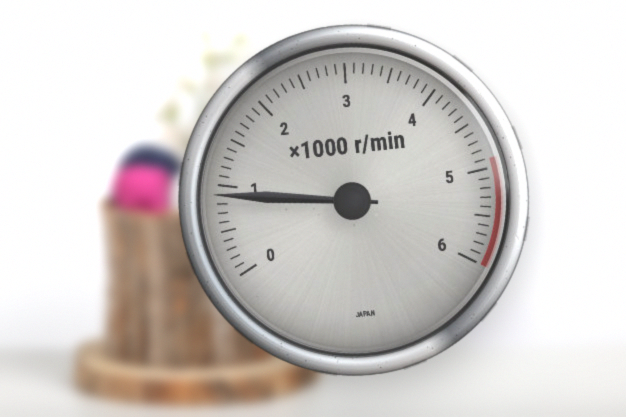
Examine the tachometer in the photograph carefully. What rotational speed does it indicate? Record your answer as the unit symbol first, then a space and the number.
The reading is rpm 900
